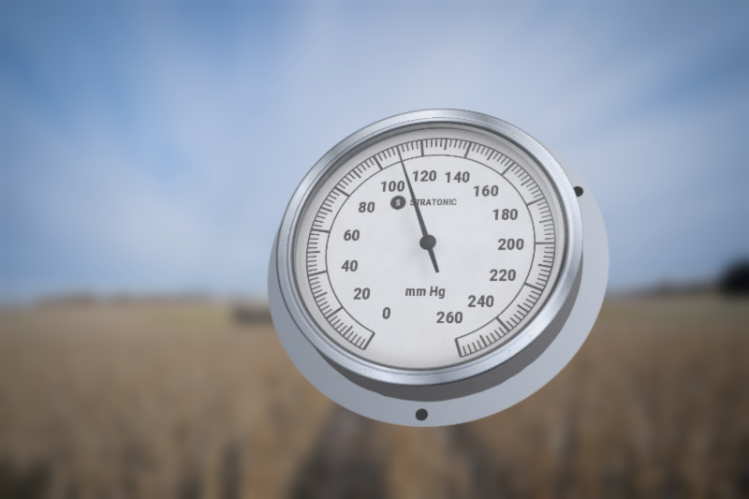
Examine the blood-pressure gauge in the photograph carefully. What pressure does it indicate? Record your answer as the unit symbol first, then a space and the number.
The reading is mmHg 110
